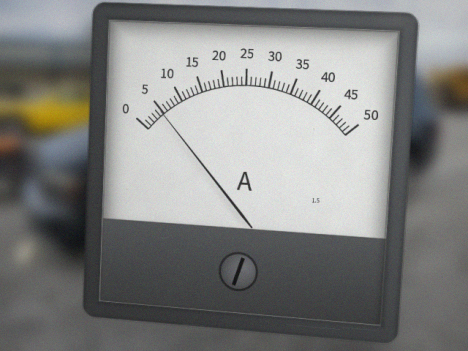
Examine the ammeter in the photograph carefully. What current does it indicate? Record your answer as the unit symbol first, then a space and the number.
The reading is A 5
